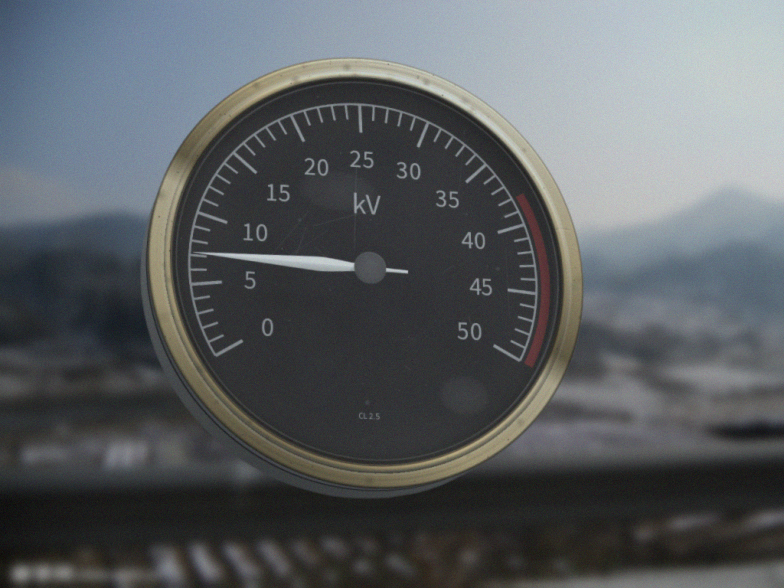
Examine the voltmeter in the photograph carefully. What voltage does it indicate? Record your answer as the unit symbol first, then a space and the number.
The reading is kV 7
